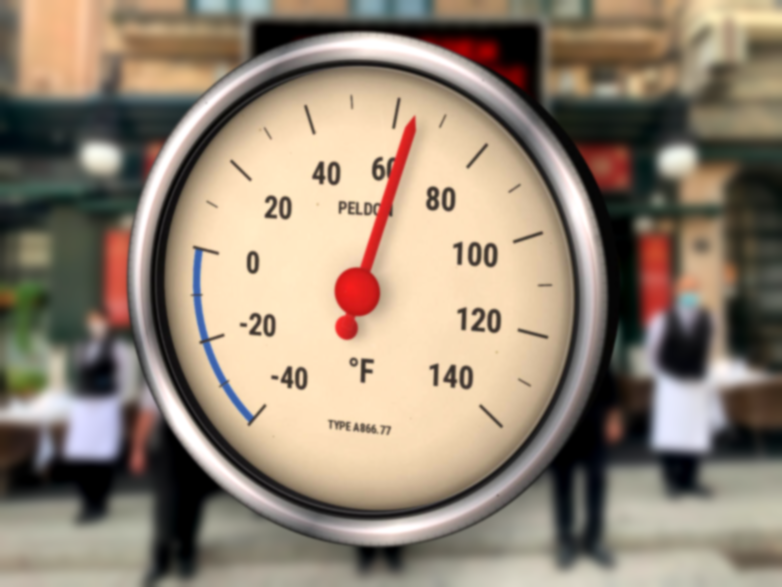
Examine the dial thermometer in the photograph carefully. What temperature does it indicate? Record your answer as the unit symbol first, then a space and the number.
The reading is °F 65
